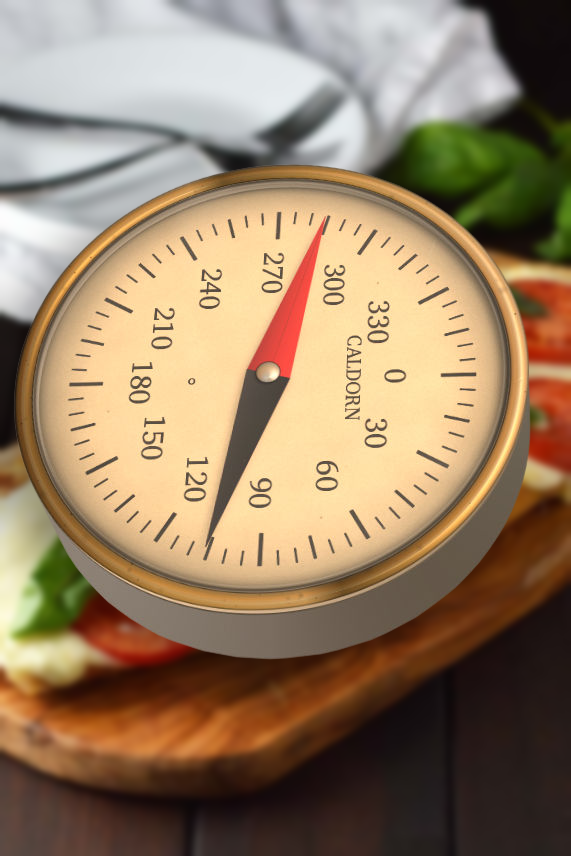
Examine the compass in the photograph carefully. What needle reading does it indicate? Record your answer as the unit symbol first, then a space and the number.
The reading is ° 285
